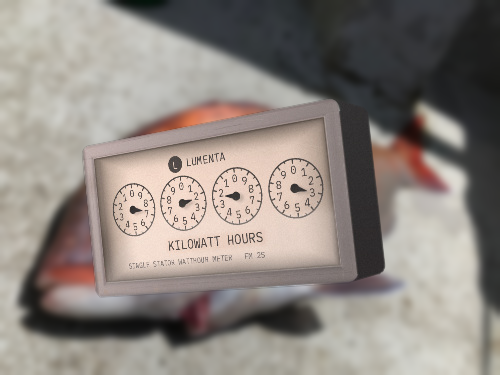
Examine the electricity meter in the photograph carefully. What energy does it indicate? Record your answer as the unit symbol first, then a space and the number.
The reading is kWh 7223
